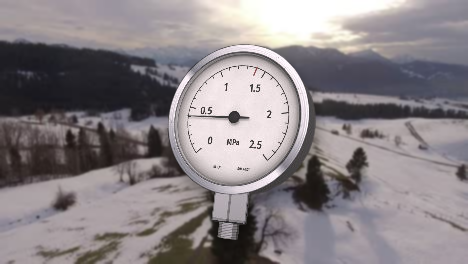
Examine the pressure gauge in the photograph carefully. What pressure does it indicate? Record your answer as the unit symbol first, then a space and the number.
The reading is MPa 0.4
